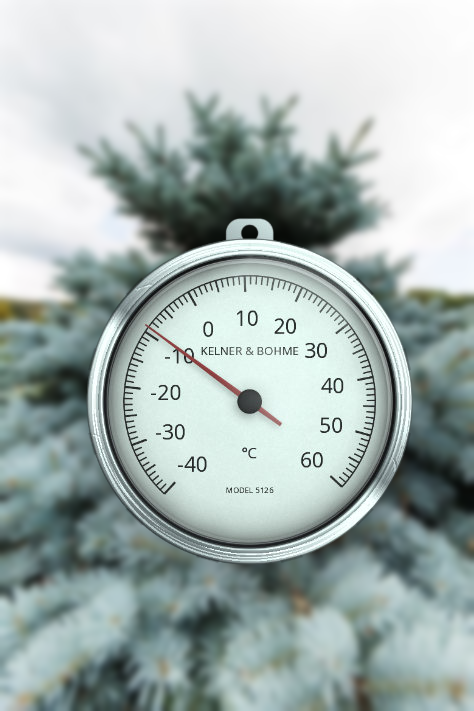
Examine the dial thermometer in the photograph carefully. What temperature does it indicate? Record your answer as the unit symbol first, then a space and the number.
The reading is °C -9
